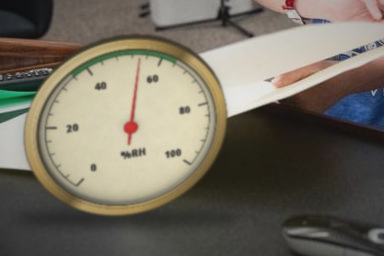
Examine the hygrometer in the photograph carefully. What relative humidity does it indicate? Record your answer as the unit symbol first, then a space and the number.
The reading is % 54
